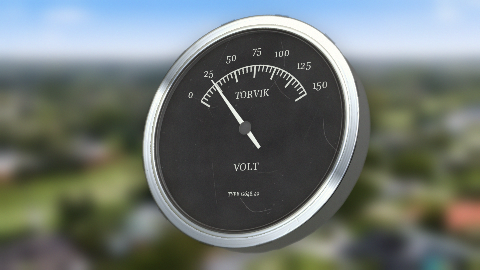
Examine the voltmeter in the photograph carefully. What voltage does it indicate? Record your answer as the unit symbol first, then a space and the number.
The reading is V 25
